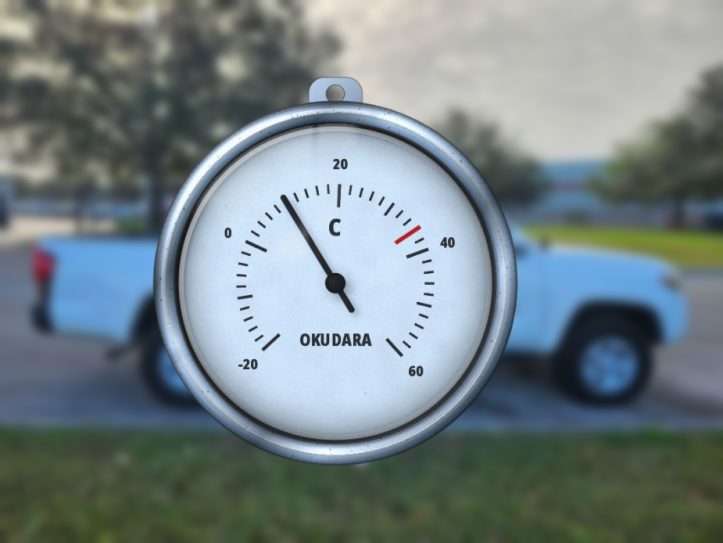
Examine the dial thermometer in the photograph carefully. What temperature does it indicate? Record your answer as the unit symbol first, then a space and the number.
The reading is °C 10
